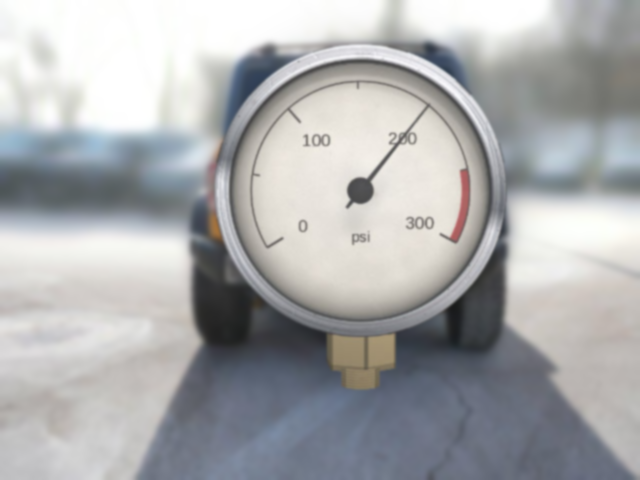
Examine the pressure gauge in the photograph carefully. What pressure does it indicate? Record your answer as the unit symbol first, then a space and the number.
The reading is psi 200
